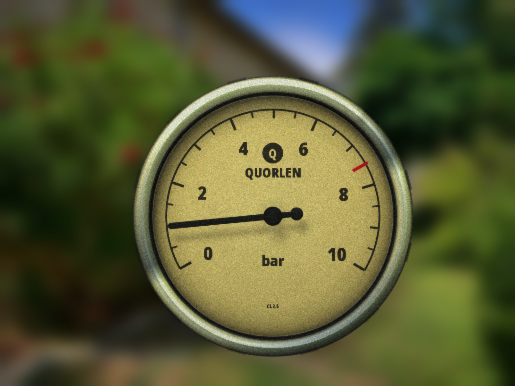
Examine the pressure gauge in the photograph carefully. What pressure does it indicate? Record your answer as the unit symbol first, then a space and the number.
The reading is bar 1
